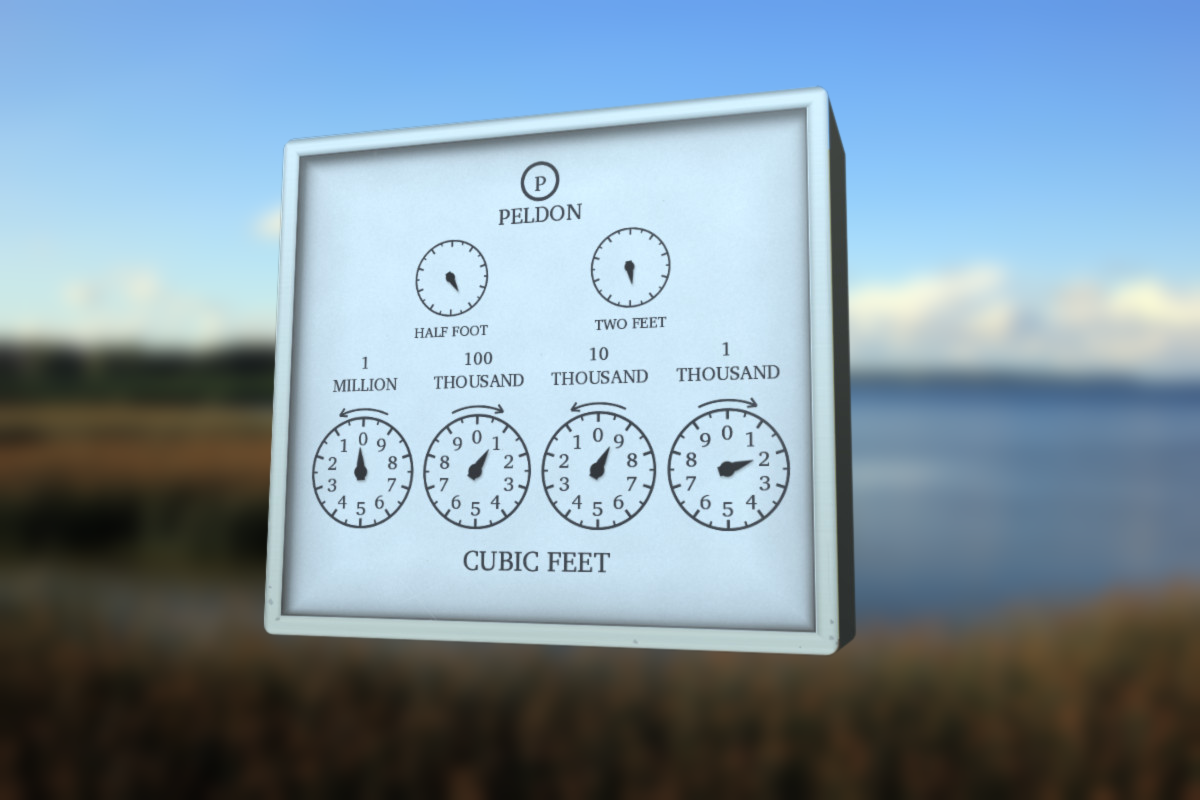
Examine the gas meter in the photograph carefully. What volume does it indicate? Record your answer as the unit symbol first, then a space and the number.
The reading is ft³ 9200
